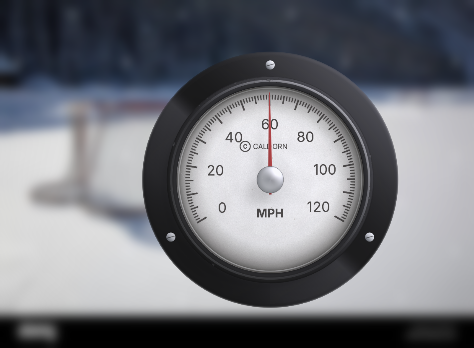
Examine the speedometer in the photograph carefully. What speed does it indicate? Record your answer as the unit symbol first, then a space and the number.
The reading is mph 60
